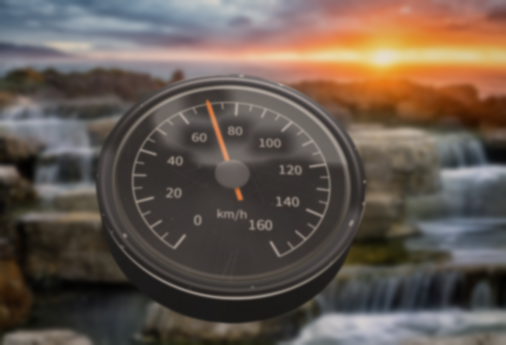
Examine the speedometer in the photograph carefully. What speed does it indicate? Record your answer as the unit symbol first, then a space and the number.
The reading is km/h 70
